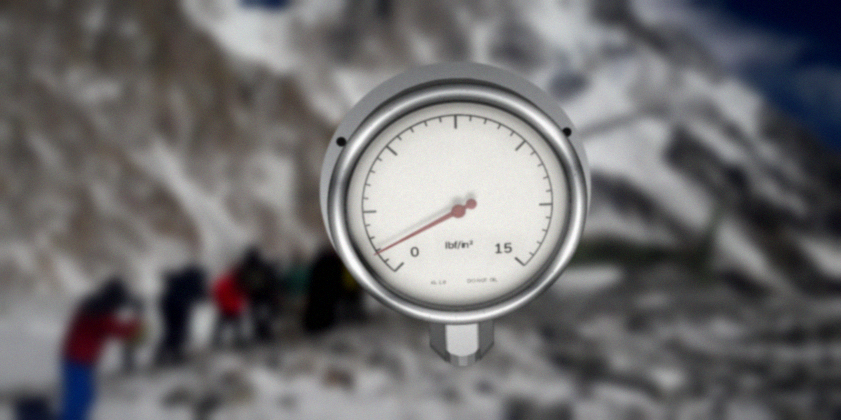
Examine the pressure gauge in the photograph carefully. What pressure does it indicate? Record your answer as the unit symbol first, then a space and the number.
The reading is psi 1
